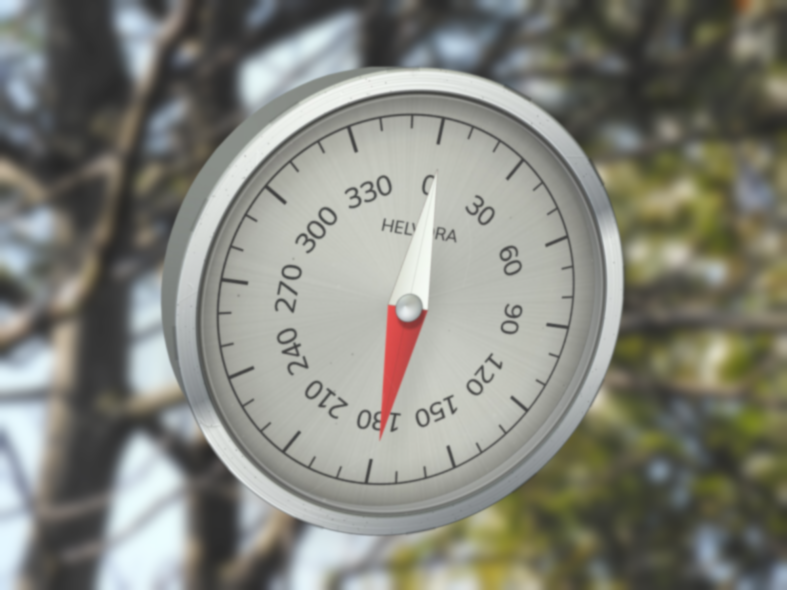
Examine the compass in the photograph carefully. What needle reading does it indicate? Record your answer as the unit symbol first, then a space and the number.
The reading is ° 180
